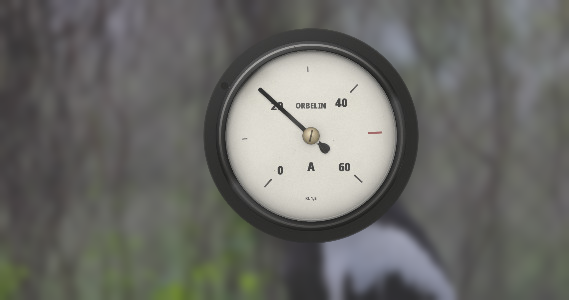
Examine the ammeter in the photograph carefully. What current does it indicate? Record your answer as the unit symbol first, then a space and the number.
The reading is A 20
